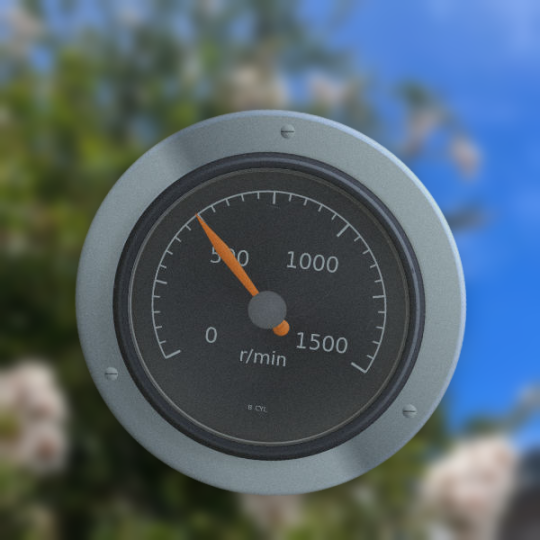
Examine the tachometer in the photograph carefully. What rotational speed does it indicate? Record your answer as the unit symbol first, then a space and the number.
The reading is rpm 500
